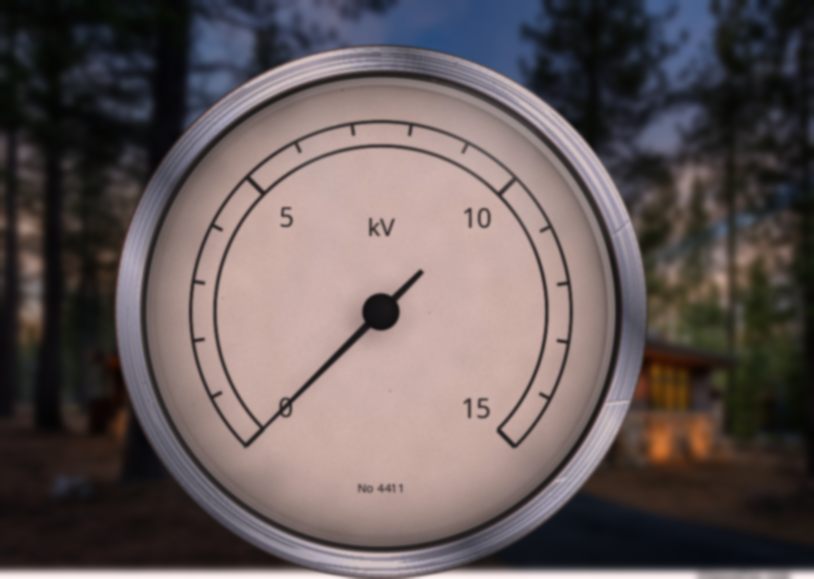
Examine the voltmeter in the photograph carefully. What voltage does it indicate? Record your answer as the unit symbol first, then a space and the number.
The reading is kV 0
